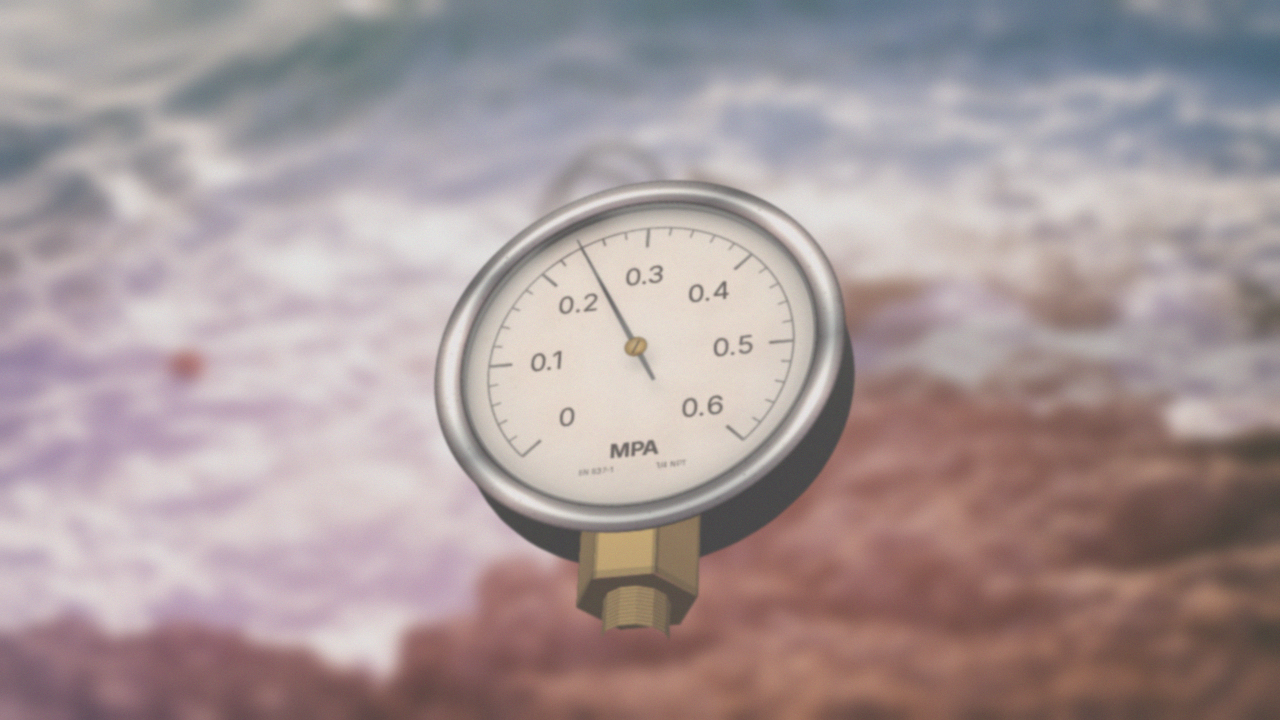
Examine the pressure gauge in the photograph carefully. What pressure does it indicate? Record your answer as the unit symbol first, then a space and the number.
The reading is MPa 0.24
